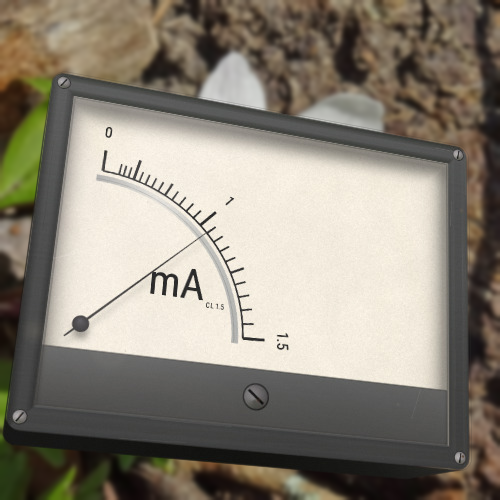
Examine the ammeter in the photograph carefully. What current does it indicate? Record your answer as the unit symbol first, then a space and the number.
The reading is mA 1.05
